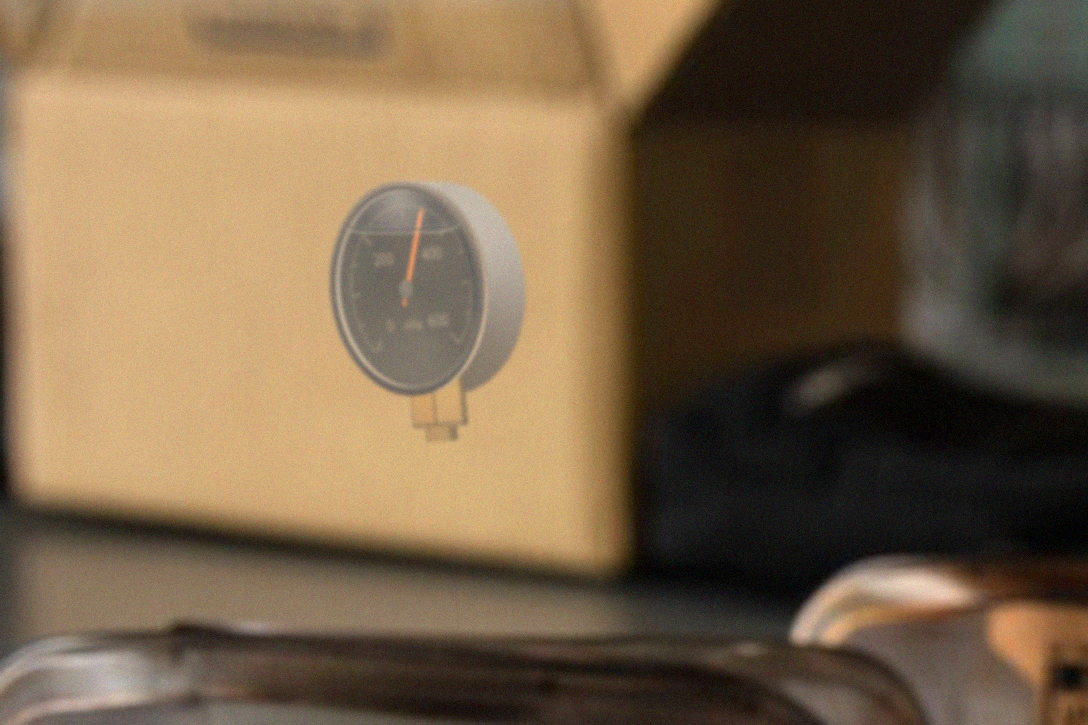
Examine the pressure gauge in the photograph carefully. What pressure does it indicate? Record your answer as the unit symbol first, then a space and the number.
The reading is kPa 350
